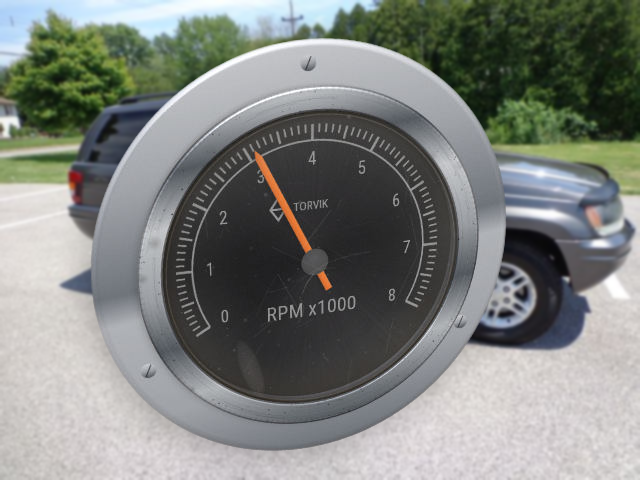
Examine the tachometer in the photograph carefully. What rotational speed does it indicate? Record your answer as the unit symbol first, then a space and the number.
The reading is rpm 3100
